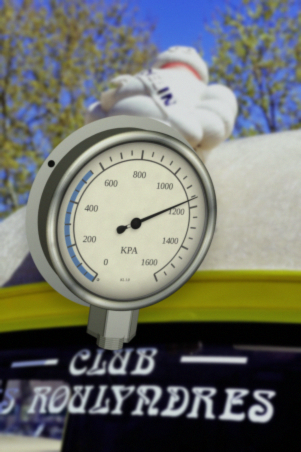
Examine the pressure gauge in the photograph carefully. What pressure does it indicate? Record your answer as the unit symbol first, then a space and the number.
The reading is kPa 1150
